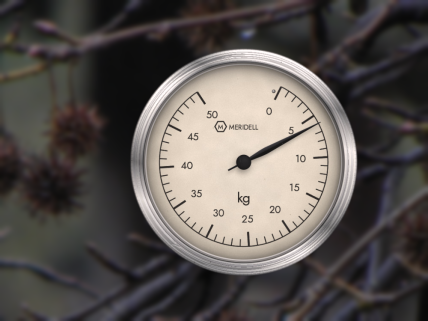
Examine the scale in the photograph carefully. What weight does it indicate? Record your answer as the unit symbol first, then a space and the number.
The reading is kg 6
